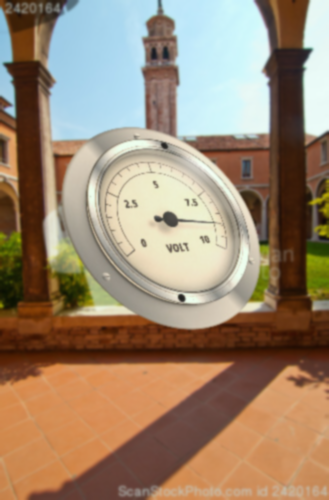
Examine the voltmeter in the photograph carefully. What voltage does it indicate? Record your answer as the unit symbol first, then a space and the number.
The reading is V 9
